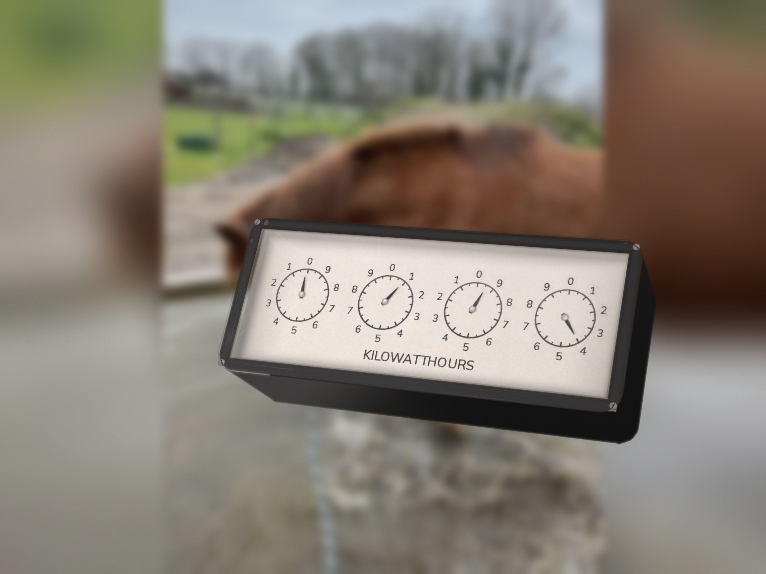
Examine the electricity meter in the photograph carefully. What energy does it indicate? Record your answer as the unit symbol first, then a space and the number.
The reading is kWh 94
